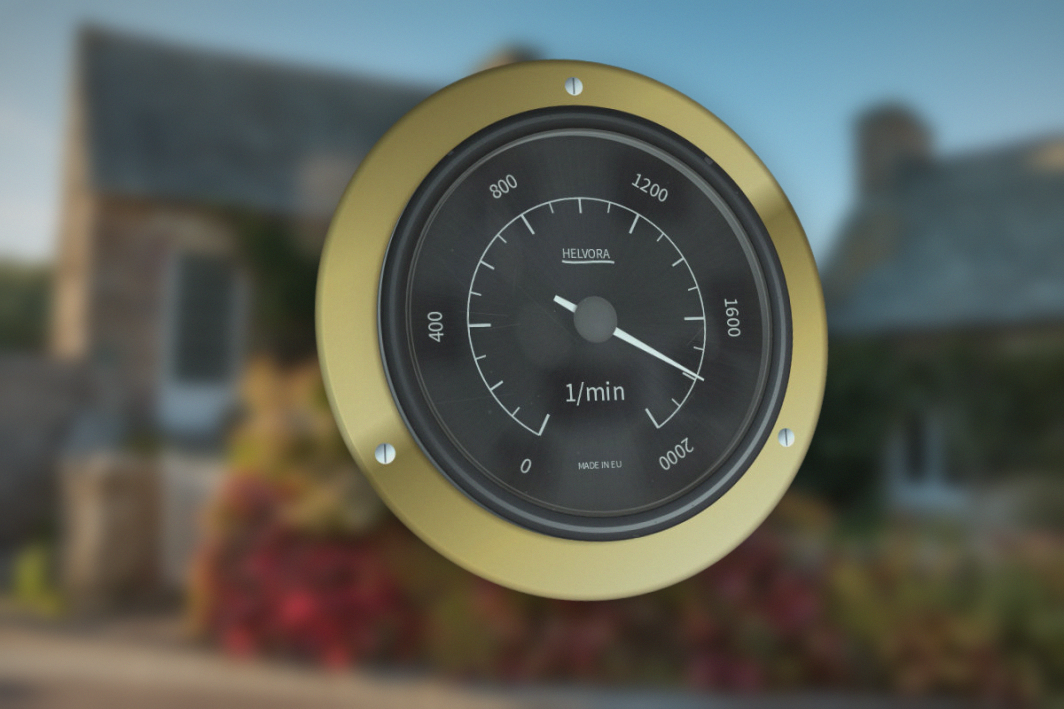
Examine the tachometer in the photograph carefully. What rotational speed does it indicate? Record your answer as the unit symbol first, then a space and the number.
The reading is rpm 1800
